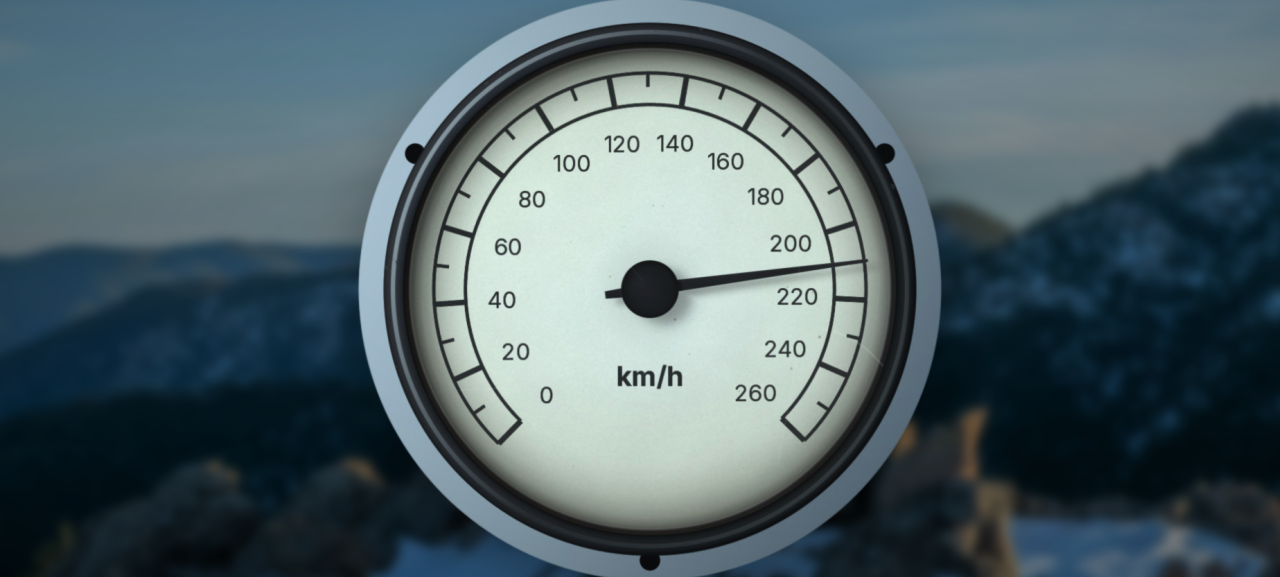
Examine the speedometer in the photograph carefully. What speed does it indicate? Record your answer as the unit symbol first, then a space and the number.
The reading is km/h 210
